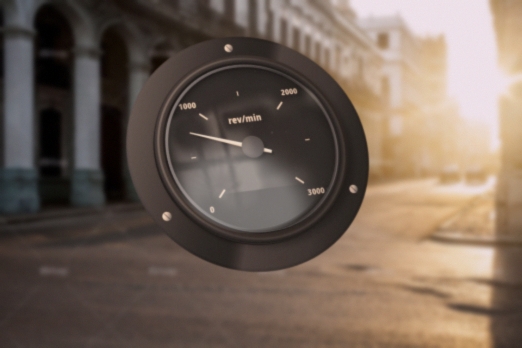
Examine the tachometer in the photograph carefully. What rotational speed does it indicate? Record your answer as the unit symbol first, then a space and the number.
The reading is rpm 750
